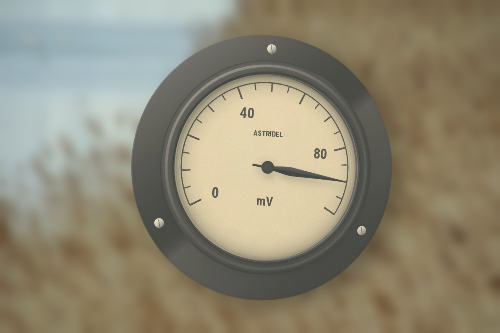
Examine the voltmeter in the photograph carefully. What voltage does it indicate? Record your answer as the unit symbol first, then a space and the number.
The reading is mV 90
